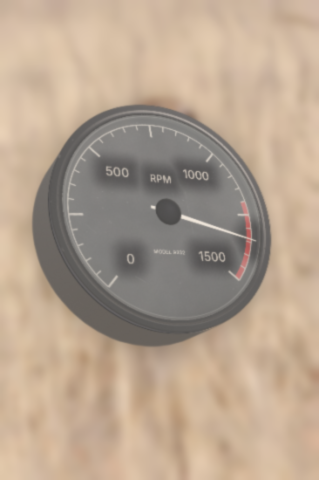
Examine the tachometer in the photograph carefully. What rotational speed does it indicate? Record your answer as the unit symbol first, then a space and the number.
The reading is rpm 1350
